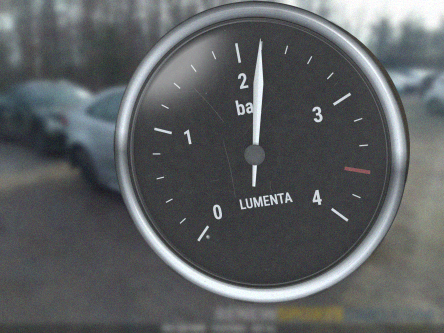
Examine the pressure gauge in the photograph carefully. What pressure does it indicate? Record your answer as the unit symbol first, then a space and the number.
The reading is bar 2.2
